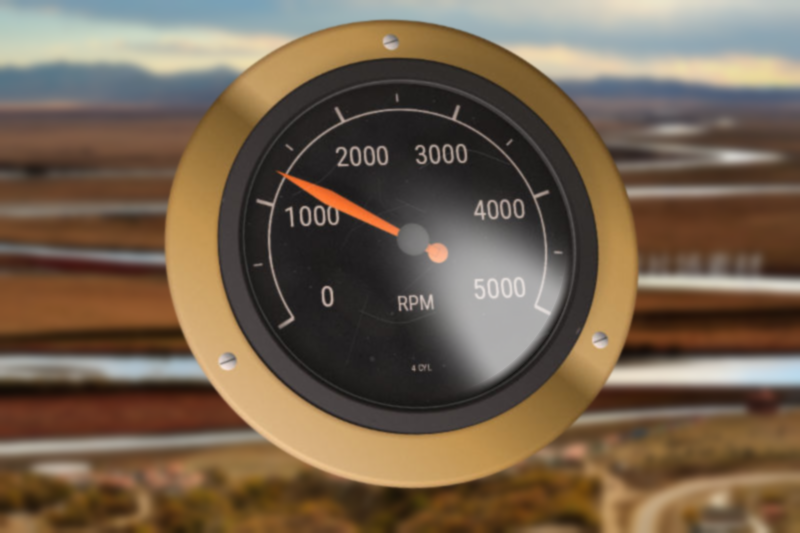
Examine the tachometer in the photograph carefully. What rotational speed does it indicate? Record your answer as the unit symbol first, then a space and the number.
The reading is rpm 1250
